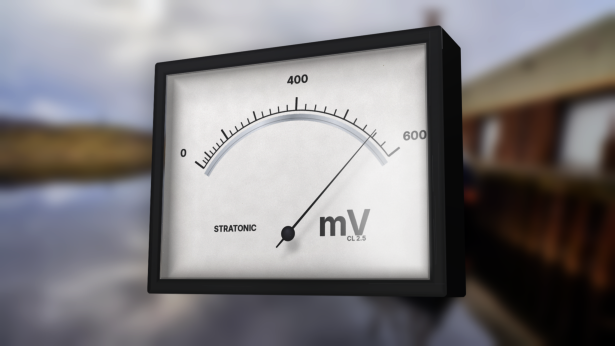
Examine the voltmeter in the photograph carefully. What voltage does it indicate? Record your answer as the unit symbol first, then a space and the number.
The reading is mV 560
